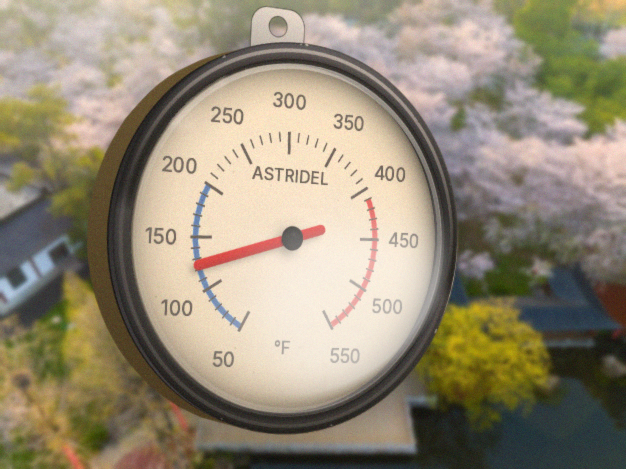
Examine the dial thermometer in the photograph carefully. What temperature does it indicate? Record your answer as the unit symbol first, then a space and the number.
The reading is °F 125
